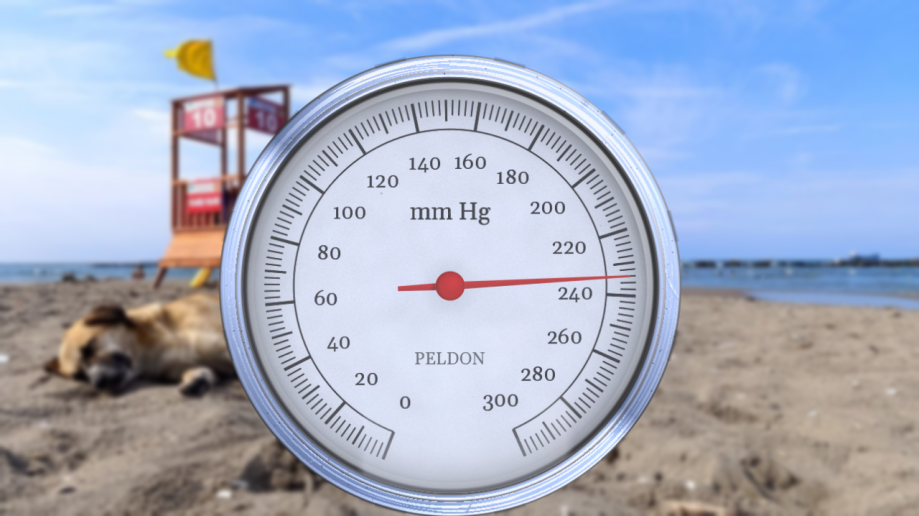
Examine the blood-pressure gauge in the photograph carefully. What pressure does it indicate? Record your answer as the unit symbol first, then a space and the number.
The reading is mmHg 234
